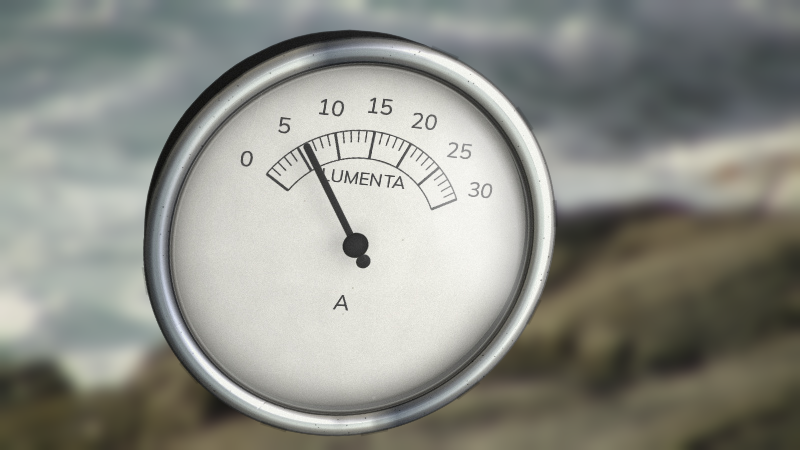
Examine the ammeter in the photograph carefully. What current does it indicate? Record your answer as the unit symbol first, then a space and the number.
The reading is A 6
